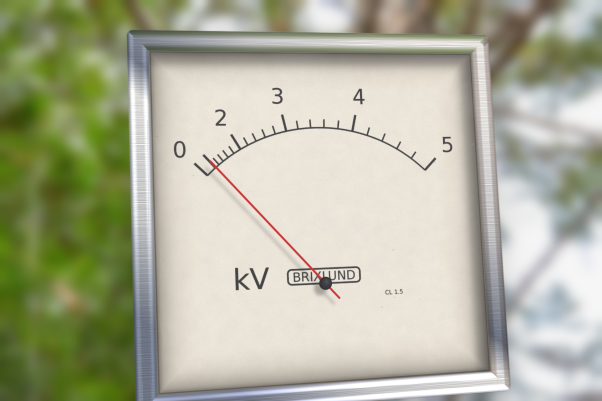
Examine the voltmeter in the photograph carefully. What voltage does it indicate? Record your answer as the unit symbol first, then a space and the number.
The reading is kV 1
